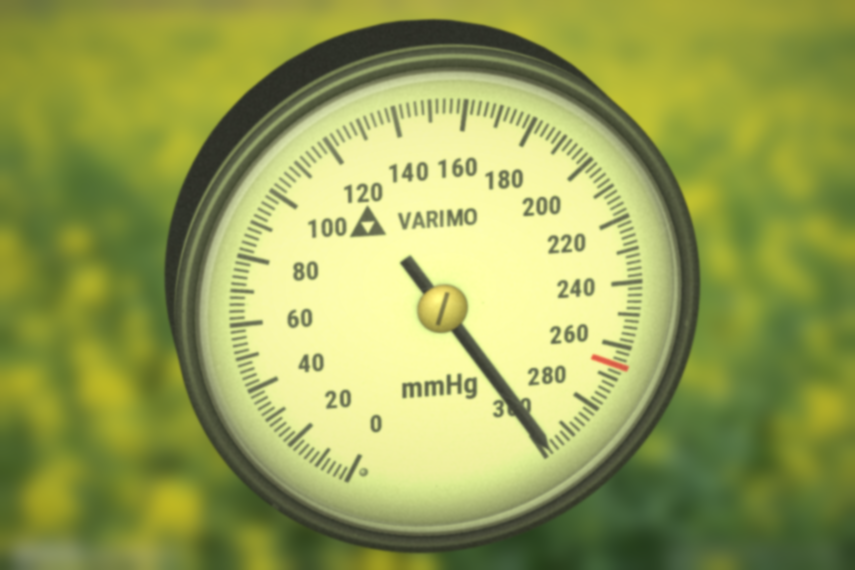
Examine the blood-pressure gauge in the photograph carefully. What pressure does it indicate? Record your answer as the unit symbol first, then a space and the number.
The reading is mmHg 298
